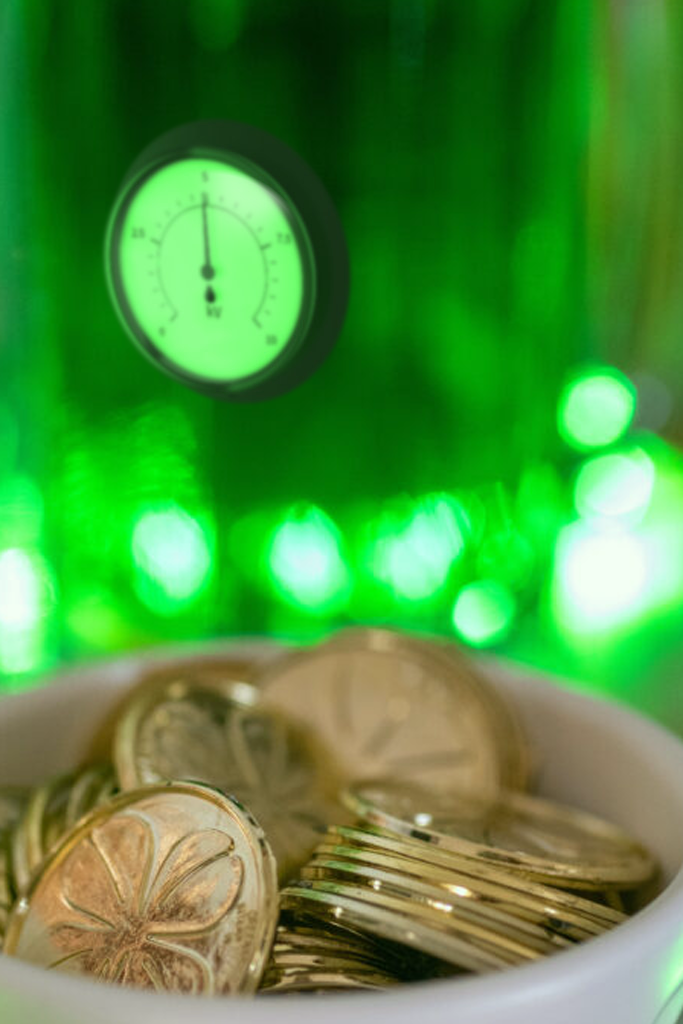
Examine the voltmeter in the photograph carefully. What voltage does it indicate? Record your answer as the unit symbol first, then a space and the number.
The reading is kV 5
